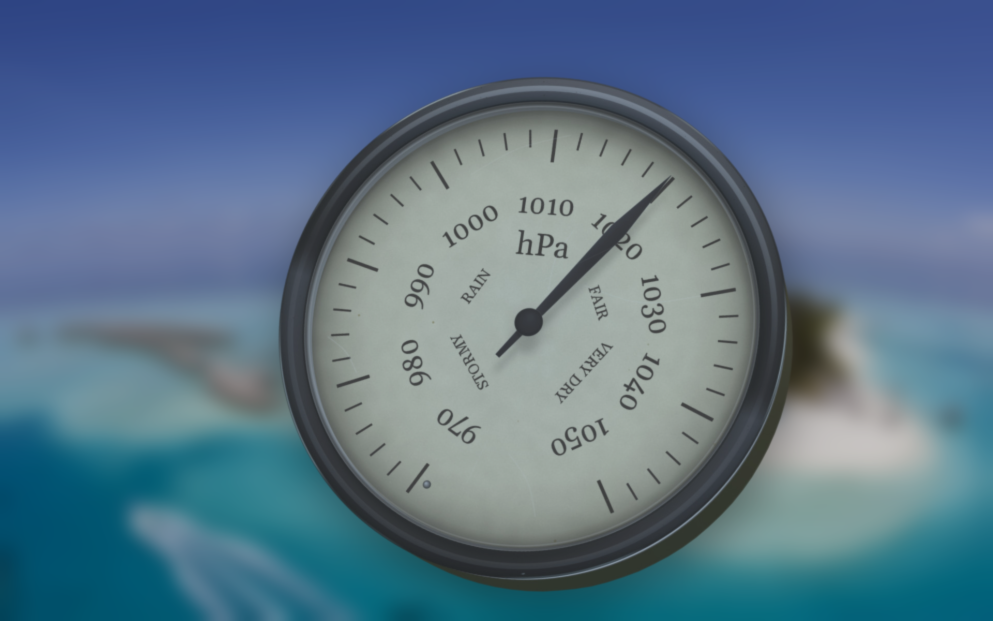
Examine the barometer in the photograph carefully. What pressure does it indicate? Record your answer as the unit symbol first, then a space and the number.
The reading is hPa 1020
